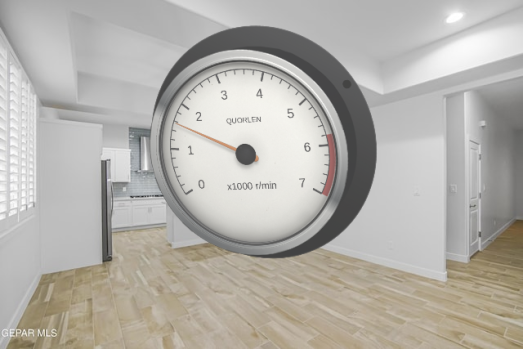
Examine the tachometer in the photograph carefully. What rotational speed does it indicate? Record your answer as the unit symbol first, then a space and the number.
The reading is rpm 1600
